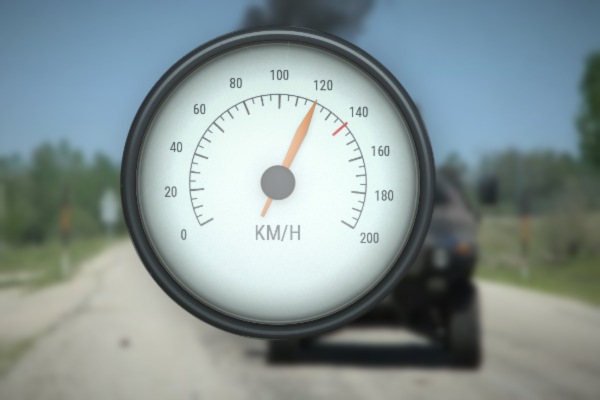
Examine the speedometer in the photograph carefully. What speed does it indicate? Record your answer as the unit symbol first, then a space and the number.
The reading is km/h 120
